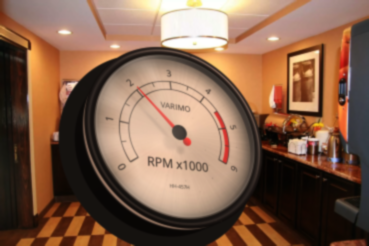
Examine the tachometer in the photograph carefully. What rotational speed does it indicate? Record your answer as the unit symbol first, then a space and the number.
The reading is rpm 2000
